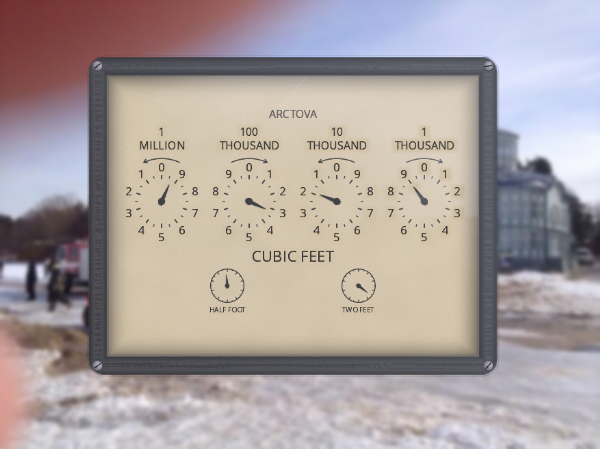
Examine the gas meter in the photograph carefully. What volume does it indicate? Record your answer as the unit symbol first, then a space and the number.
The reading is ft³ 931900
